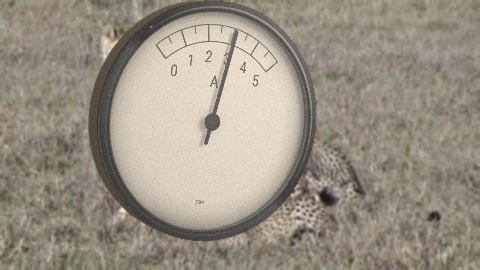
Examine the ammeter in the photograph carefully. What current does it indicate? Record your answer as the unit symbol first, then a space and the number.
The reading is A 3
